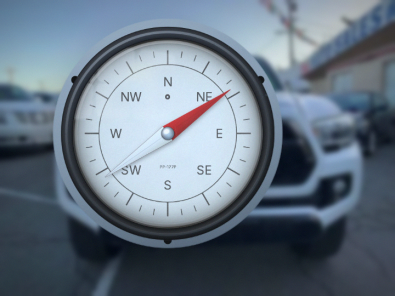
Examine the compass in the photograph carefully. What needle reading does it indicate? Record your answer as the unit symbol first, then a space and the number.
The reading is ° 55
